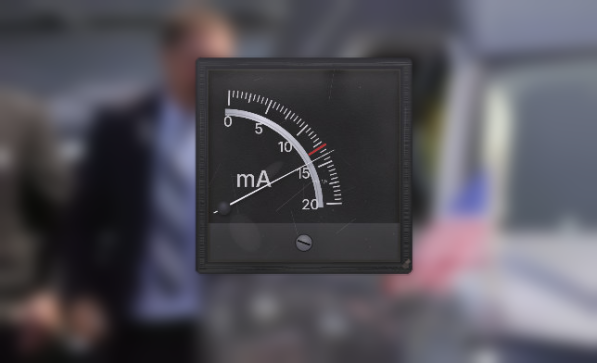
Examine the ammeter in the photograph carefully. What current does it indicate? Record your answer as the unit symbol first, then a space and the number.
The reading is mA 14
